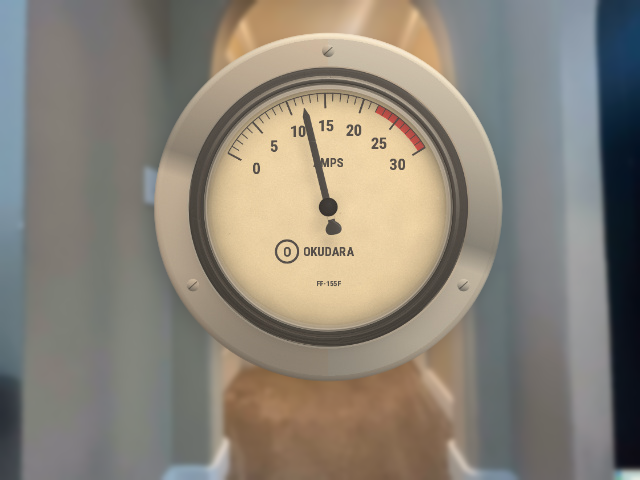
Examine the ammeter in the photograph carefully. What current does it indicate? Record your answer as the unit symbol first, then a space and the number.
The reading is A 12
